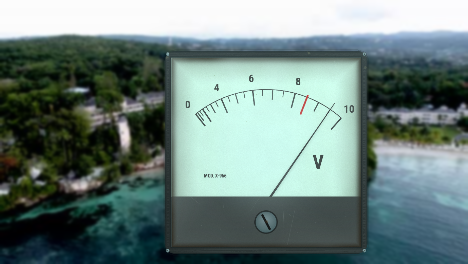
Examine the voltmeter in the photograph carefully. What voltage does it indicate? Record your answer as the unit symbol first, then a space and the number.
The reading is V 9.5
